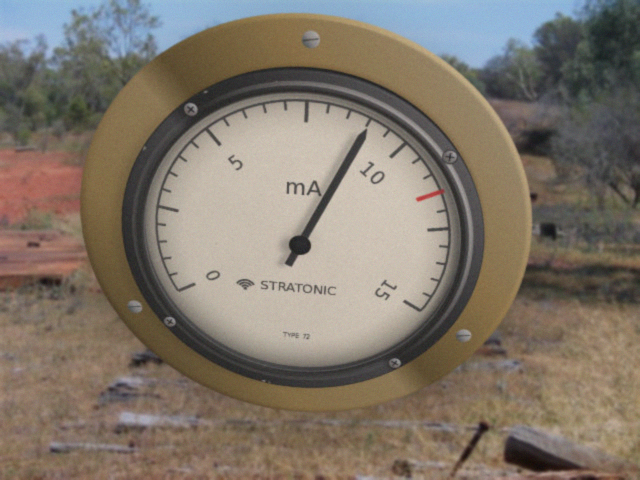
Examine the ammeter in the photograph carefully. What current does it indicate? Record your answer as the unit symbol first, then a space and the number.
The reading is mA 9
